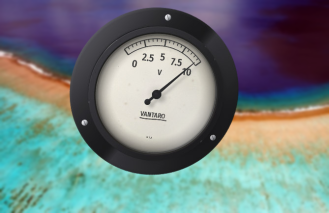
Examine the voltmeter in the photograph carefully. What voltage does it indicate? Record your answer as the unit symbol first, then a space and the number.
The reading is V 9.5
